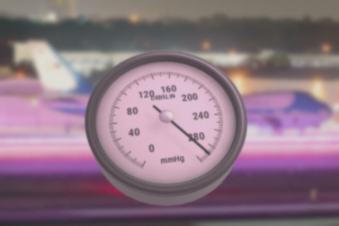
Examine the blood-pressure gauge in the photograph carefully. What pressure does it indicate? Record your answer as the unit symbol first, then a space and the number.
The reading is mmHg 290
